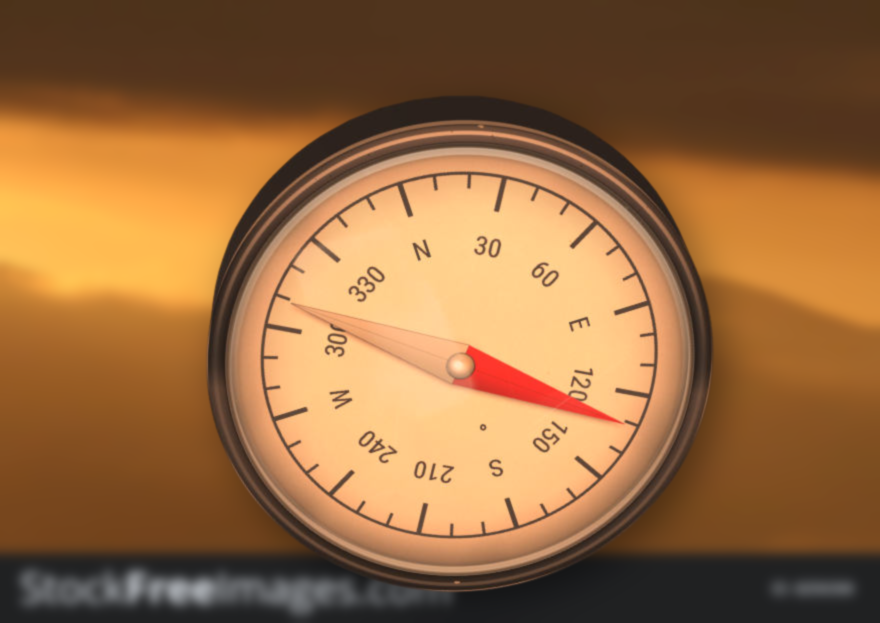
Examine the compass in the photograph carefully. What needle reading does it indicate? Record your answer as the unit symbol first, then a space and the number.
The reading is ° 130
